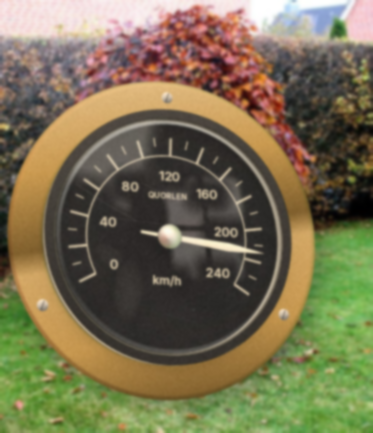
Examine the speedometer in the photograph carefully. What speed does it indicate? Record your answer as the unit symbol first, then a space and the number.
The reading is km/h 215
